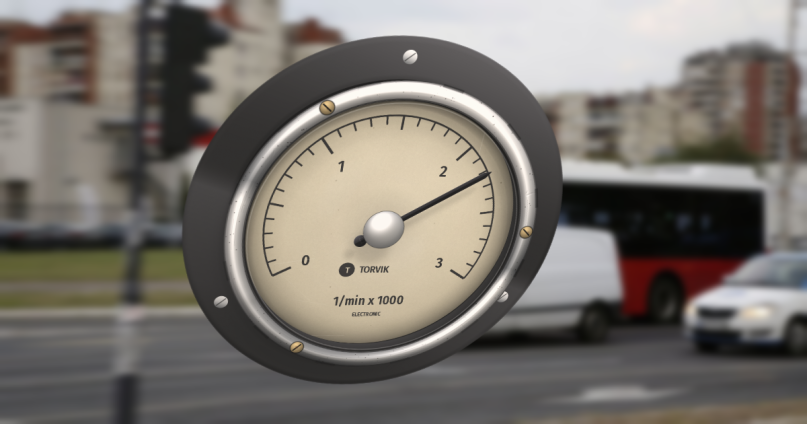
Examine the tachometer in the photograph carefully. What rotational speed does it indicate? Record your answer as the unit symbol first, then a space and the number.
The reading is rpm 2200
